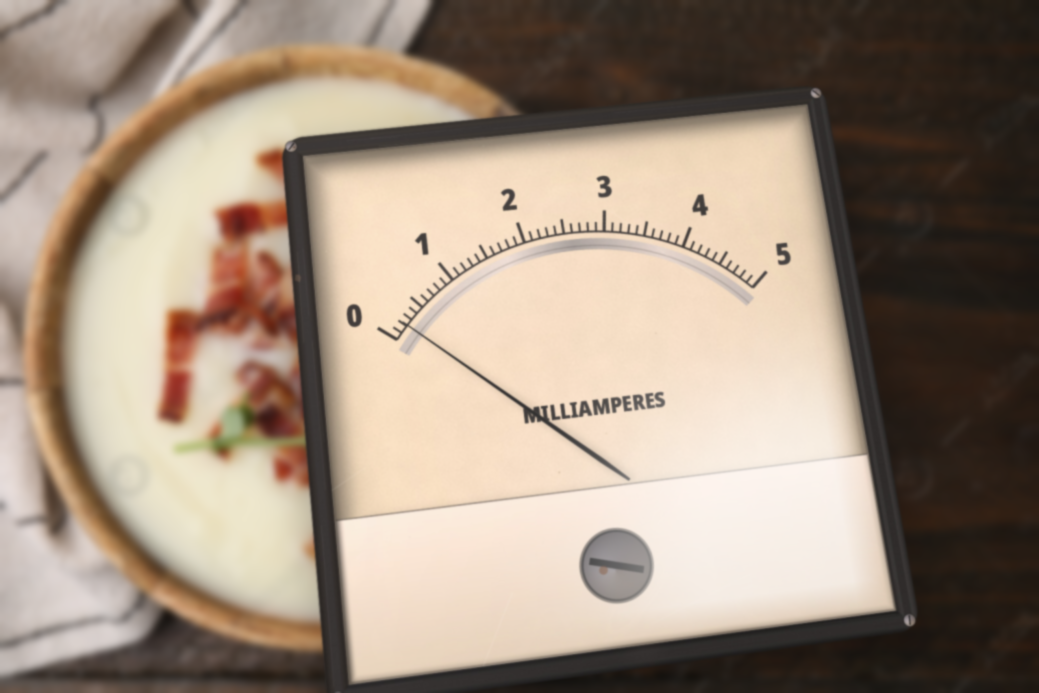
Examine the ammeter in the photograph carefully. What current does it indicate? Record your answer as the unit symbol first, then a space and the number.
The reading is mA 0.2
